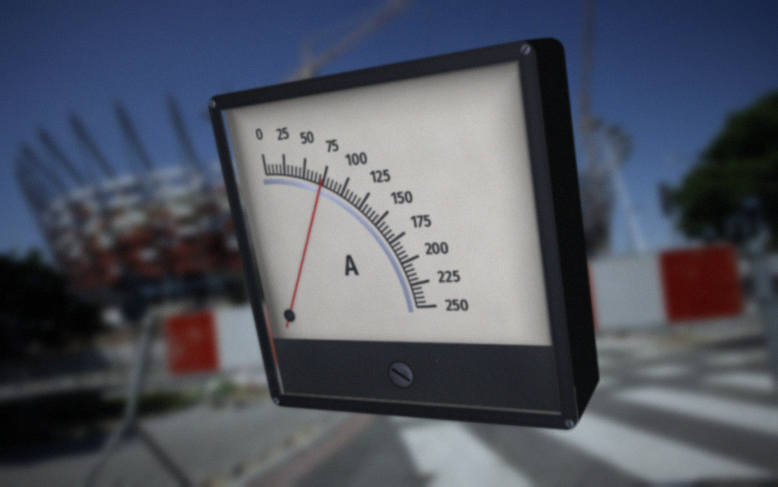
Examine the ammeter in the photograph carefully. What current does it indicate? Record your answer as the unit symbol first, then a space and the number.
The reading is A 75
